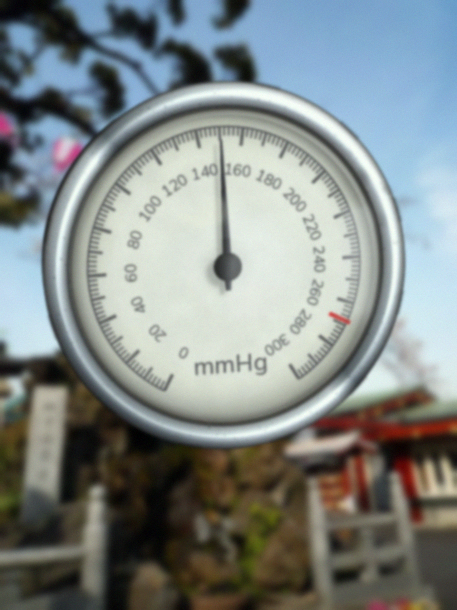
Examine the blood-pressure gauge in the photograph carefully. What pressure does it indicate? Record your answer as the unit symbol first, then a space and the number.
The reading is mmHg 150
